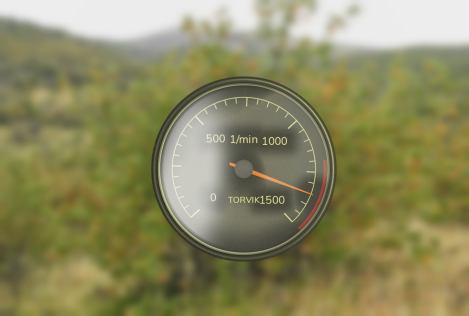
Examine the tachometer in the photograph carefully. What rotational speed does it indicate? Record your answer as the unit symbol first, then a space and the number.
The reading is rpm 1350
